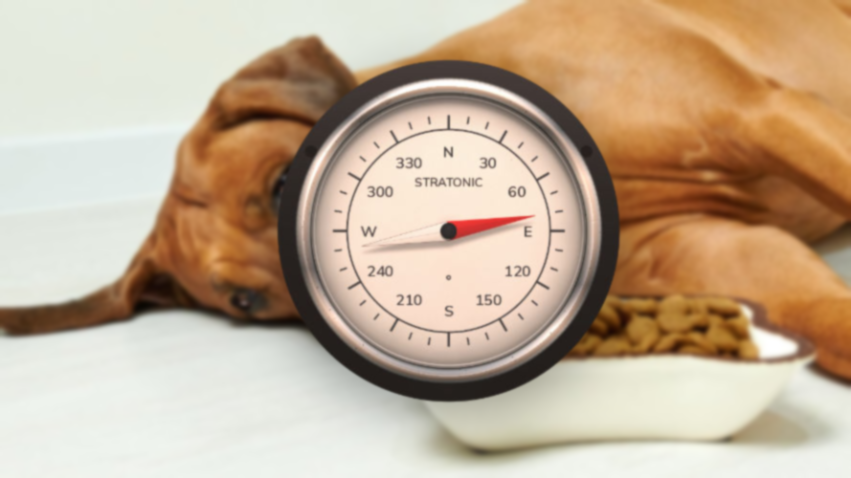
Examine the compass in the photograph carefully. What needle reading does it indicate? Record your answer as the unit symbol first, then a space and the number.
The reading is ° 80
